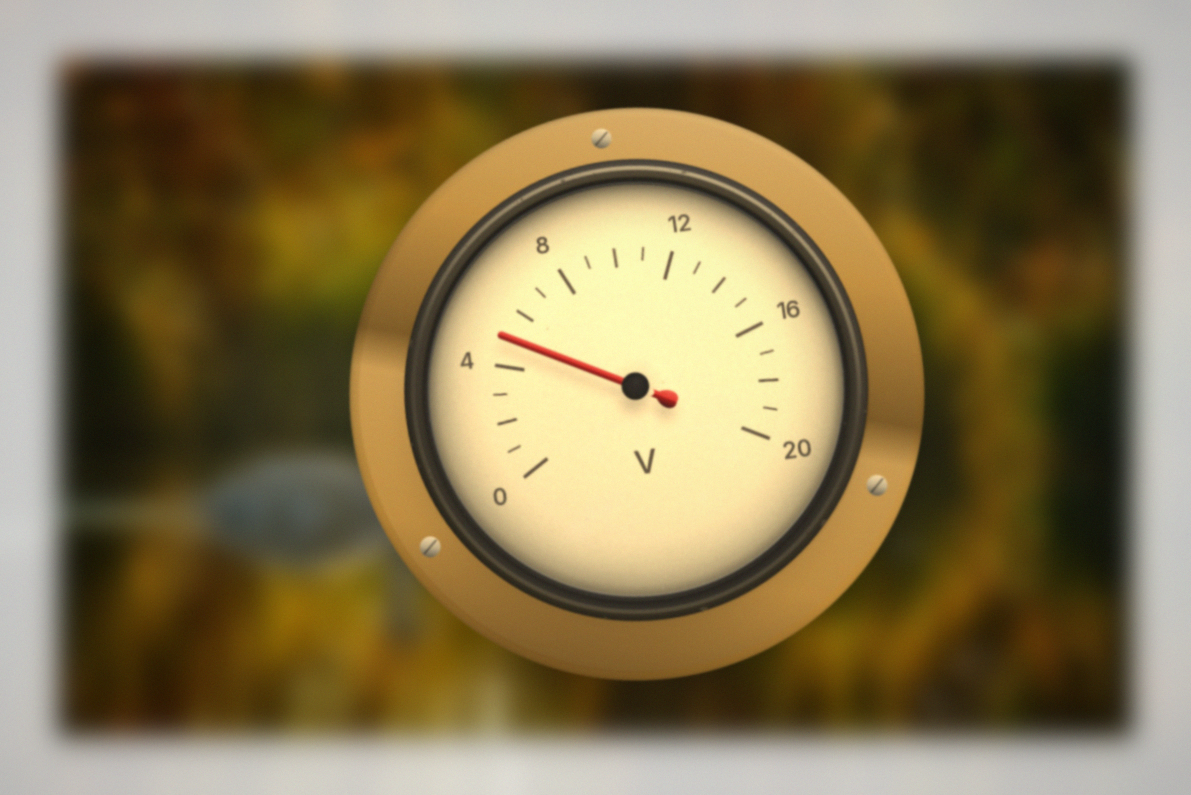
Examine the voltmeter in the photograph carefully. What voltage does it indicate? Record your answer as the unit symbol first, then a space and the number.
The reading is V 5
